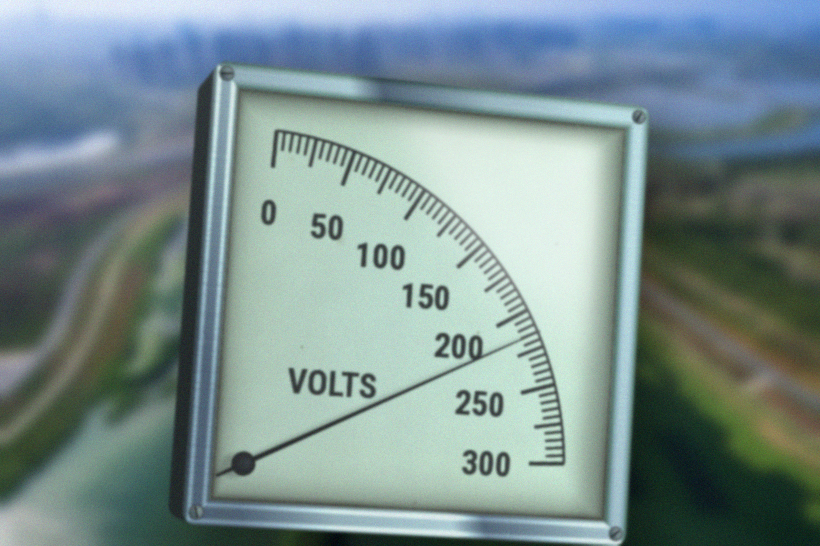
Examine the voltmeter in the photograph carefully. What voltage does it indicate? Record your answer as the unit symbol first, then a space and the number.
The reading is V 215
